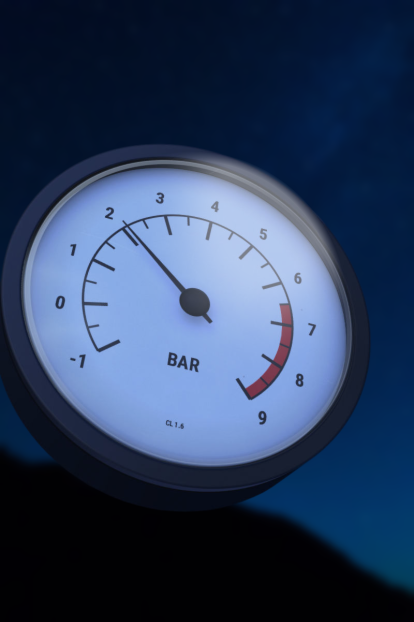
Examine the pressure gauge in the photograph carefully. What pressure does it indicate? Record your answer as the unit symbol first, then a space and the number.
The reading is bar 2
